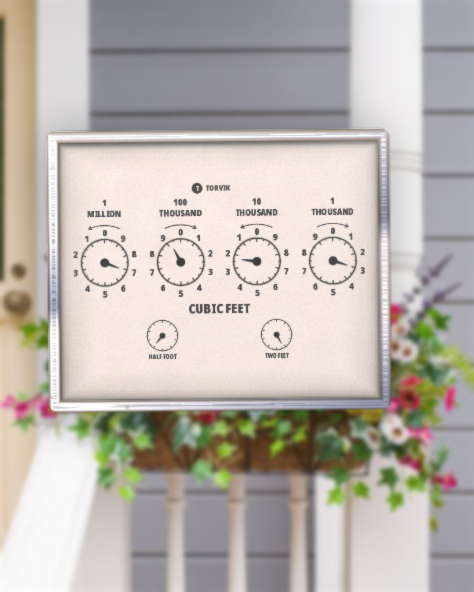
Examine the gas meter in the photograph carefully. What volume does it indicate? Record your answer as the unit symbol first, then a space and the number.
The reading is ft³ 692300
